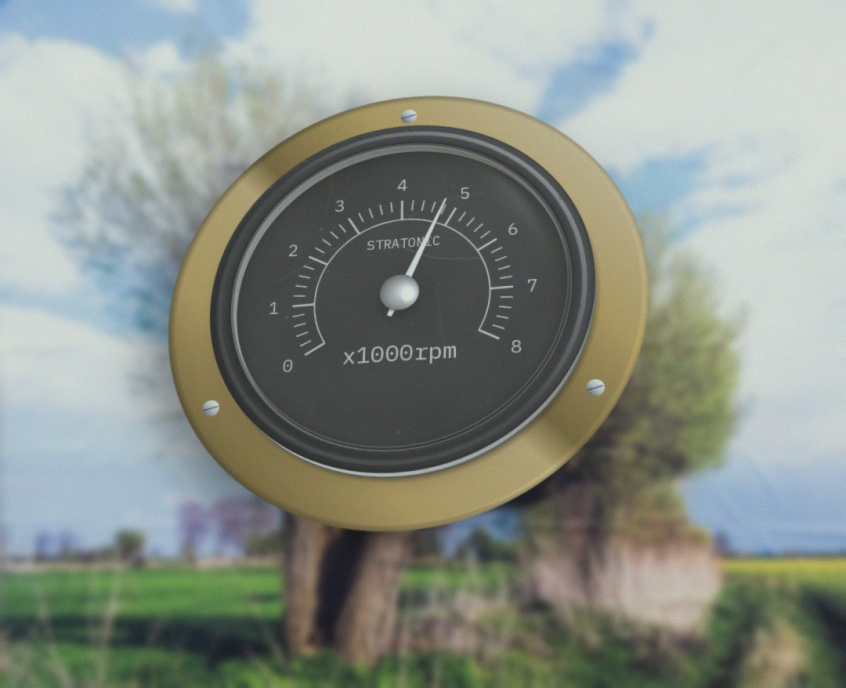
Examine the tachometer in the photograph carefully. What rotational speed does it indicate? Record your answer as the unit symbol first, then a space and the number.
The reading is rpm 4800
